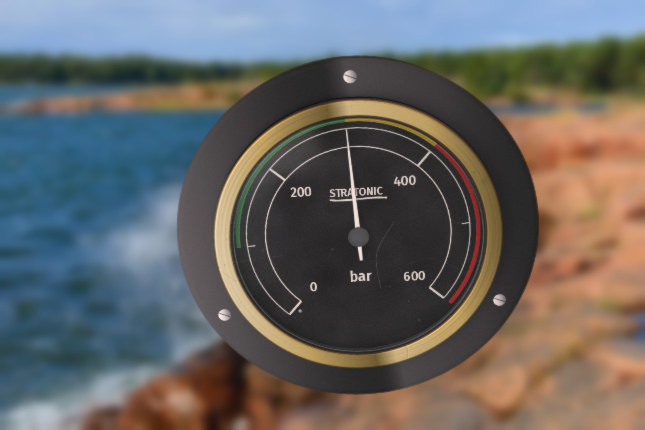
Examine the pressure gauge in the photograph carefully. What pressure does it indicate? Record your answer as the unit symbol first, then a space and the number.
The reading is bar 300
